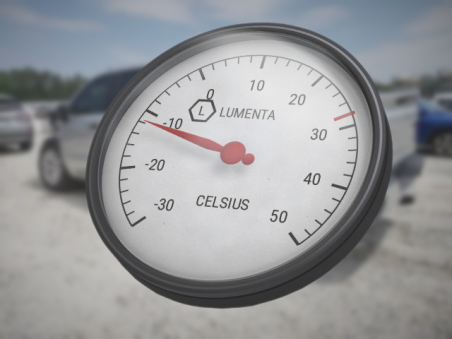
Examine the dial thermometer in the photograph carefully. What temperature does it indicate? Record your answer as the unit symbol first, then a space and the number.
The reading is °C -12
